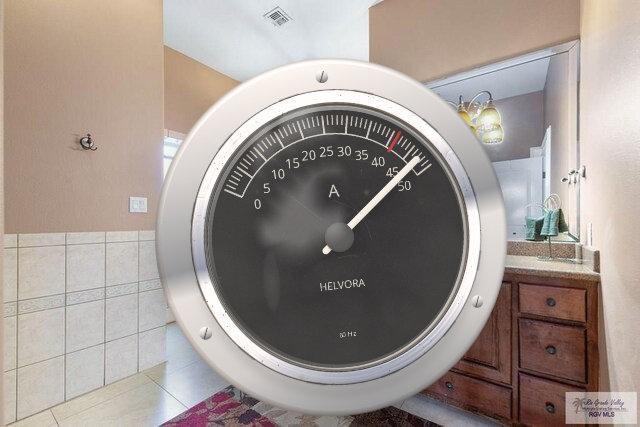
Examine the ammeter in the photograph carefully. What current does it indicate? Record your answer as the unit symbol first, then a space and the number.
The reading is A 47
